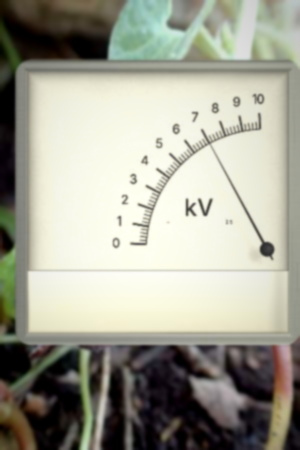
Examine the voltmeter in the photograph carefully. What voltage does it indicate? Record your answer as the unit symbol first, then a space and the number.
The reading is kV 7
